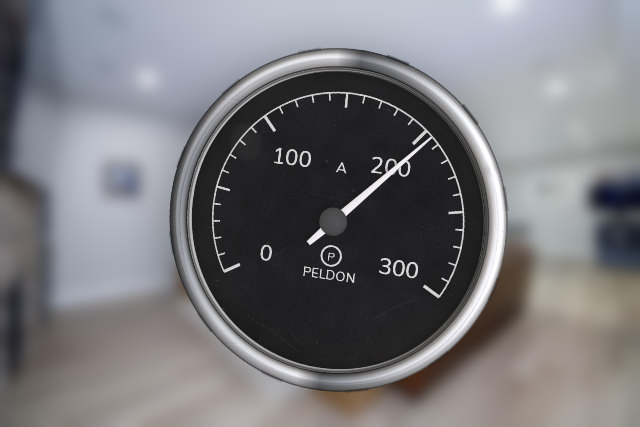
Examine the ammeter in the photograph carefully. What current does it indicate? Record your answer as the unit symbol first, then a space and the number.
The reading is A 205
